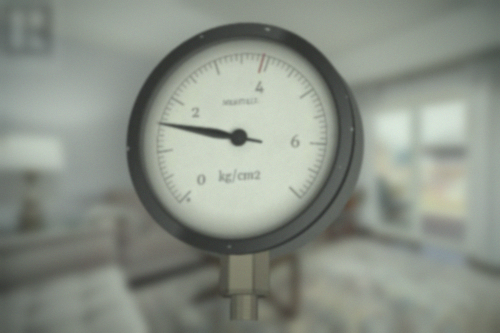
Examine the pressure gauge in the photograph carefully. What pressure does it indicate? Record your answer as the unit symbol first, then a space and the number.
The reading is kg/cm² 1.5
